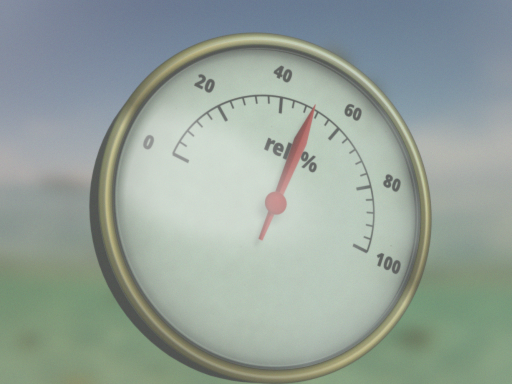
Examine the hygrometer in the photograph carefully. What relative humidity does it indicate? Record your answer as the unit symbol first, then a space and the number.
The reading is % 50
